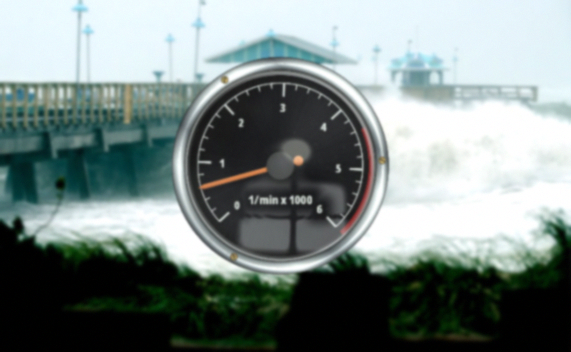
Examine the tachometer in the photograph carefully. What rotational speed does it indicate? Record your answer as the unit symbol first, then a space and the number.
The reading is rpm 600
